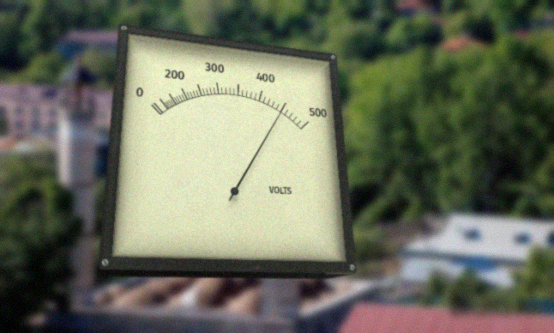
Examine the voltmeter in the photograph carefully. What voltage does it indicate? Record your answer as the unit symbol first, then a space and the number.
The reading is V 450
